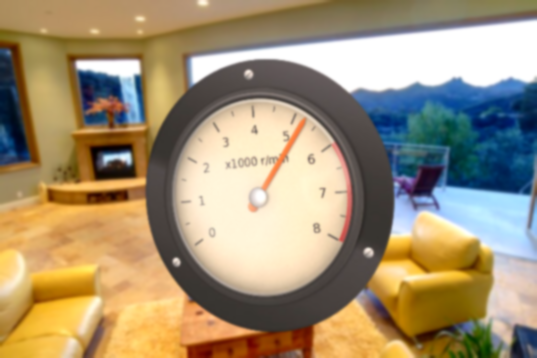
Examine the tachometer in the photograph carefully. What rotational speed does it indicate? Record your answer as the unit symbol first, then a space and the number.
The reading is rpm 5250
